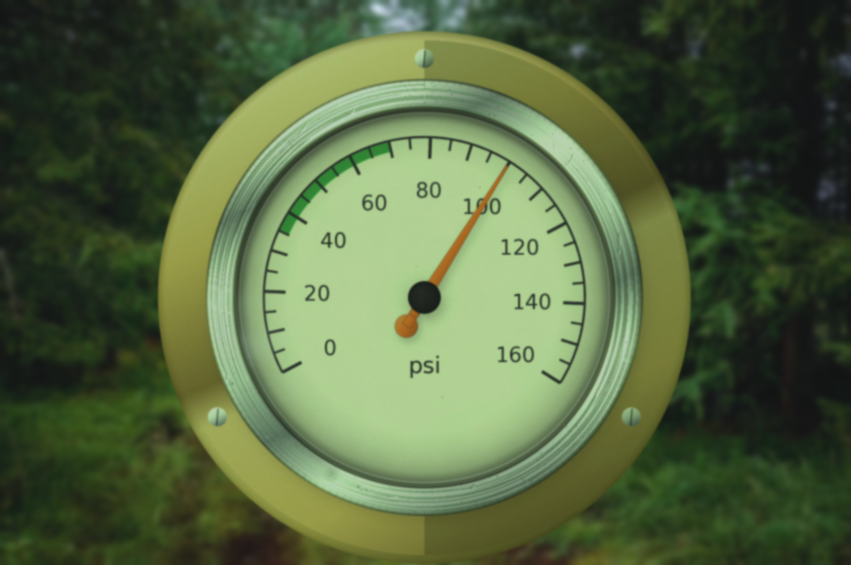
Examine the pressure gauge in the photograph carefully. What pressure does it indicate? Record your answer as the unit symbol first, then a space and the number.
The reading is psi 100
